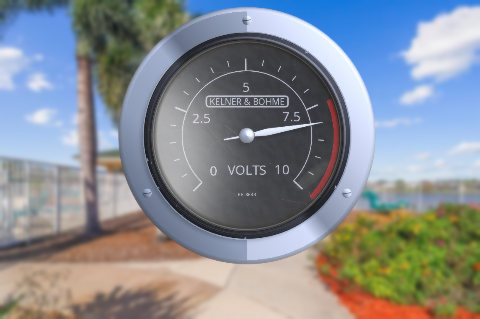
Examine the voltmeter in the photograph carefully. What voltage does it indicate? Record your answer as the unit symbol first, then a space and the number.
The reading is V 8
